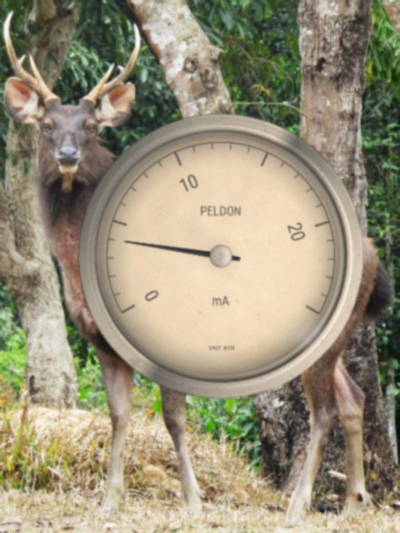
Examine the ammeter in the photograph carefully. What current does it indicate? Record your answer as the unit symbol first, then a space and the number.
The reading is mA 4
